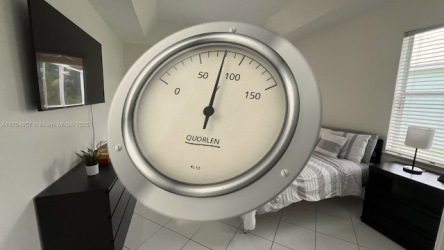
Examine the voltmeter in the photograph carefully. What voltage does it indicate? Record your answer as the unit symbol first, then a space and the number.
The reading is V 80
